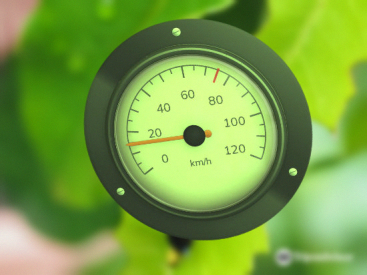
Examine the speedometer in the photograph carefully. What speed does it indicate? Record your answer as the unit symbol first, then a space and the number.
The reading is km/h 15
